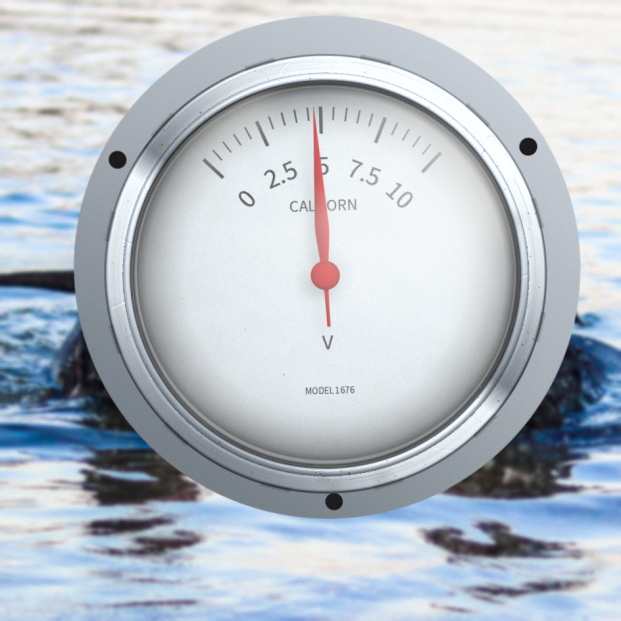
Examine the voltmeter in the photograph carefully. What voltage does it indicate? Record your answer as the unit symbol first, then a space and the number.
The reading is V 4.75
